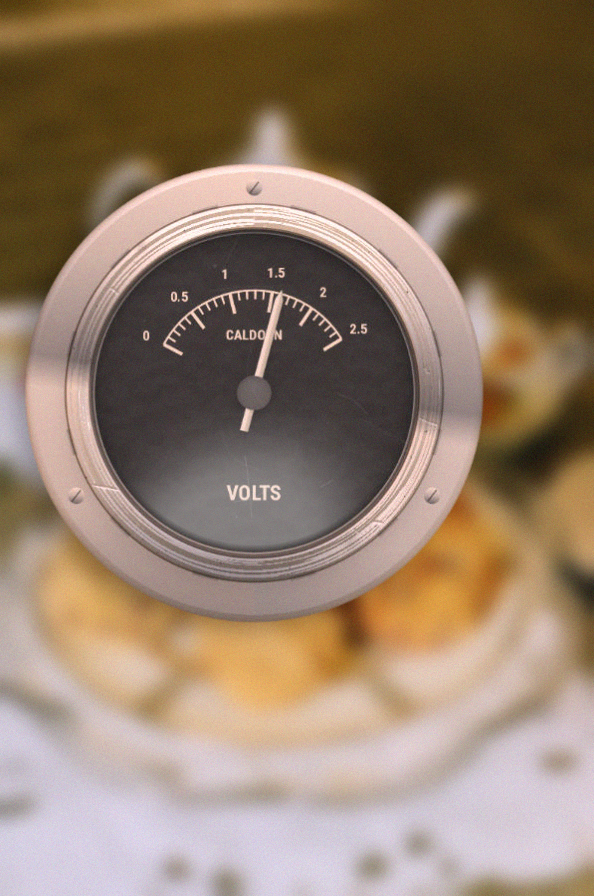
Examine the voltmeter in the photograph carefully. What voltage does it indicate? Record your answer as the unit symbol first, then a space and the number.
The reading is V 1.6
